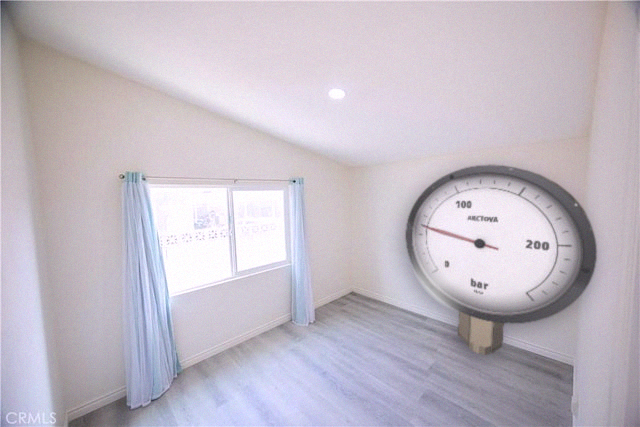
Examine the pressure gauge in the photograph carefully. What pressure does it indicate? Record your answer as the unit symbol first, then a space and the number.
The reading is bar 50
